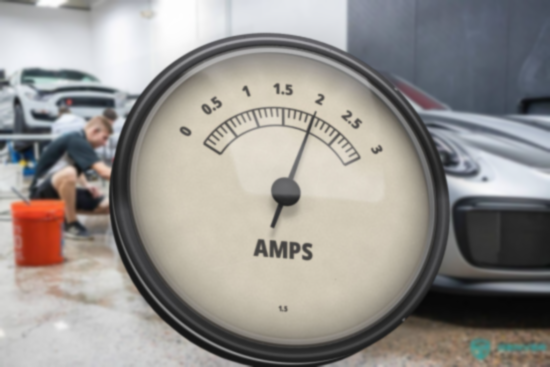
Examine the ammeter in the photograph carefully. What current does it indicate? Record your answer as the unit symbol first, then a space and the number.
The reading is A 2
